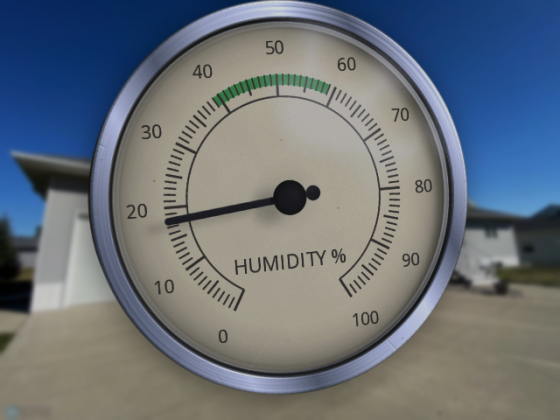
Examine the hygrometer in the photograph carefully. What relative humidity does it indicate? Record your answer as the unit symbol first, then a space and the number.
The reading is % 18
